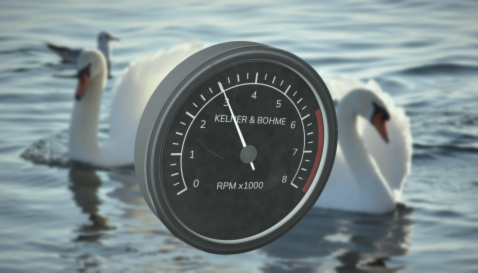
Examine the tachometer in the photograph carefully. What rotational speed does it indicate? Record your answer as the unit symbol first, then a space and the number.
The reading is rpm 3000
